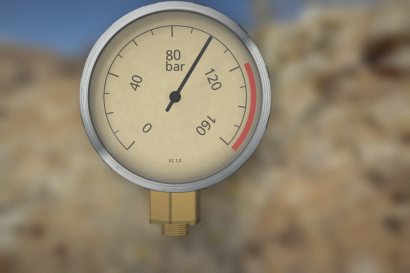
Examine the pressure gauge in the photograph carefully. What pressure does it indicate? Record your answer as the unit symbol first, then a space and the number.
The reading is bar 100
